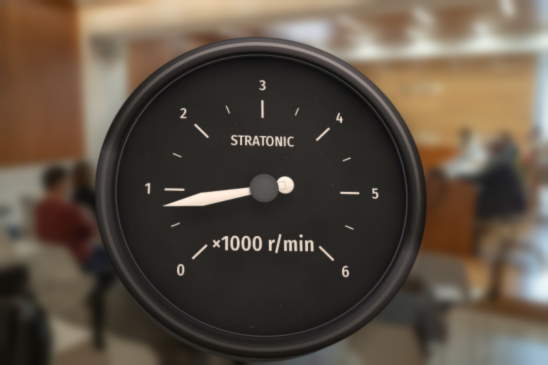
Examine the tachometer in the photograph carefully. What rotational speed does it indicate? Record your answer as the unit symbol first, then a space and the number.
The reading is rpm 750
